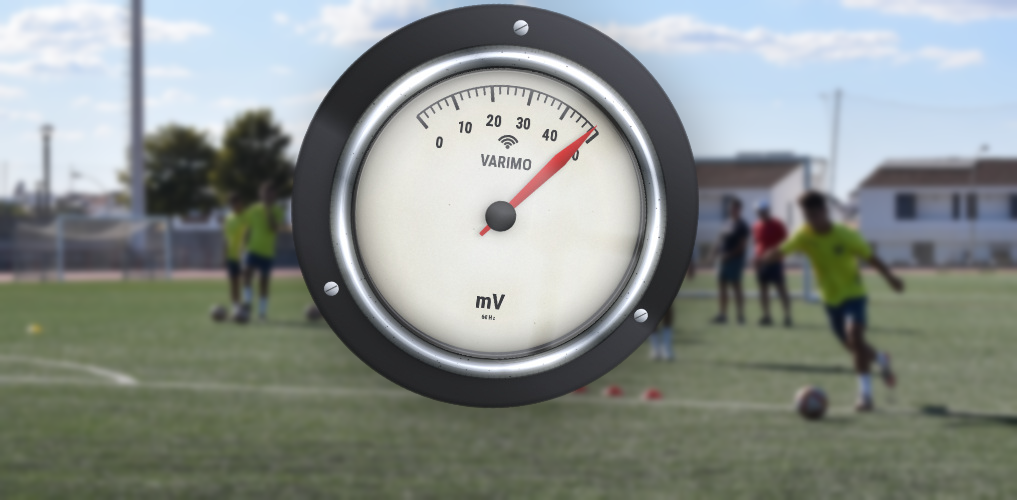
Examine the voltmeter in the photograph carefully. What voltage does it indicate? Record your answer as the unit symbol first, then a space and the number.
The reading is mV 48
